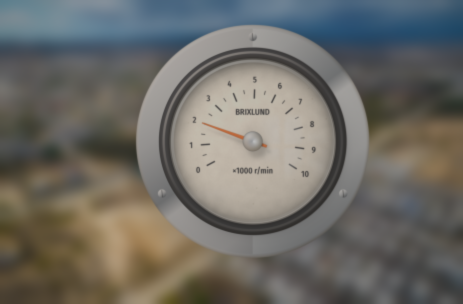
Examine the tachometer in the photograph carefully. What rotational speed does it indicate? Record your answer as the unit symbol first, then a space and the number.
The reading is rpm 2000
